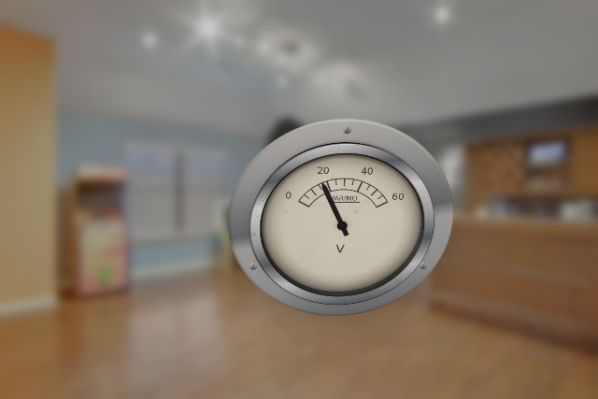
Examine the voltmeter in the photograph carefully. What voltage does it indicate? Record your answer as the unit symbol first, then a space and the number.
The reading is V 17.5
